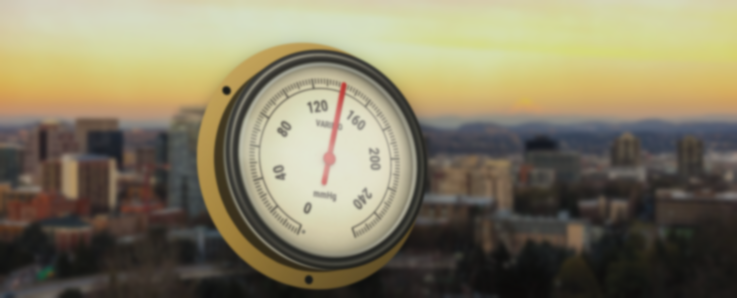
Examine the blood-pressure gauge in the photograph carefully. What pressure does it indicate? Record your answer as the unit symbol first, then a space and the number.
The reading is mmHg 140
